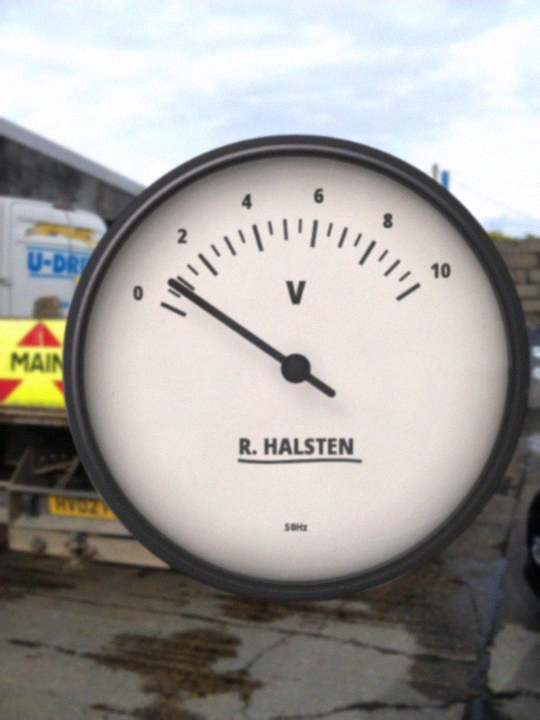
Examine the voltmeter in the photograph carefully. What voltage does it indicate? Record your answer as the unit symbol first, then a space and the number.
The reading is V 0.75
